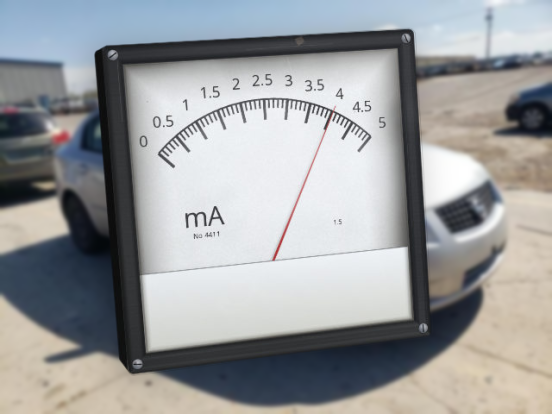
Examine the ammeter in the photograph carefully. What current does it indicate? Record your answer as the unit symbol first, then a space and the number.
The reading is mA 4
